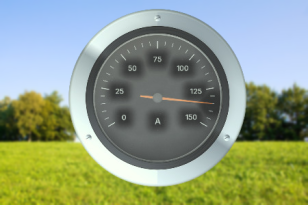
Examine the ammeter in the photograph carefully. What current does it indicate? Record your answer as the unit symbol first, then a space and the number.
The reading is A 135
